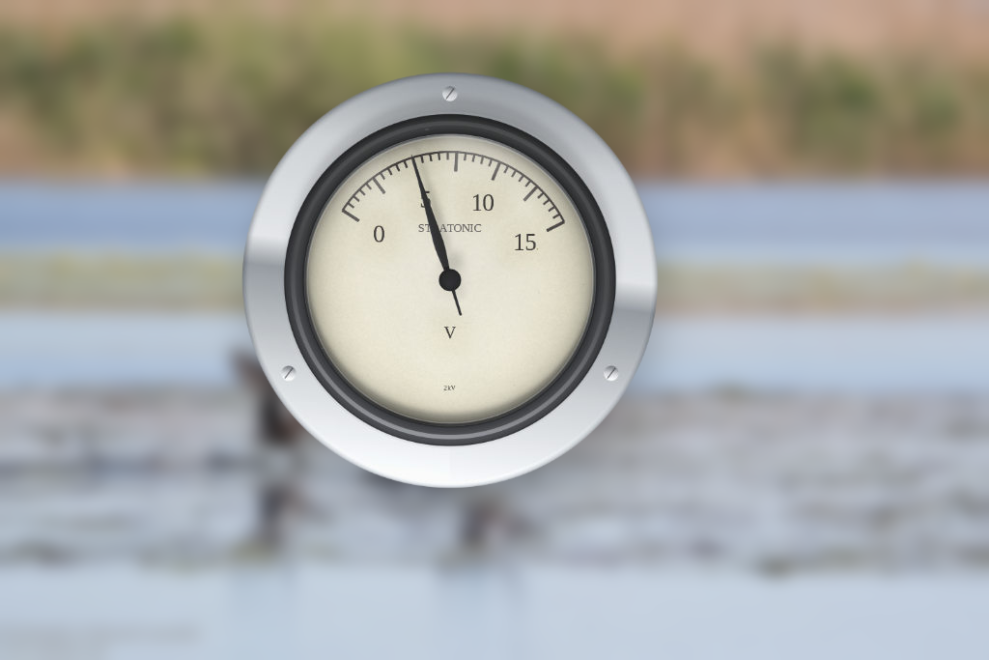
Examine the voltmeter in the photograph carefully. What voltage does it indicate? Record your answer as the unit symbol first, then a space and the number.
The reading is V 5
